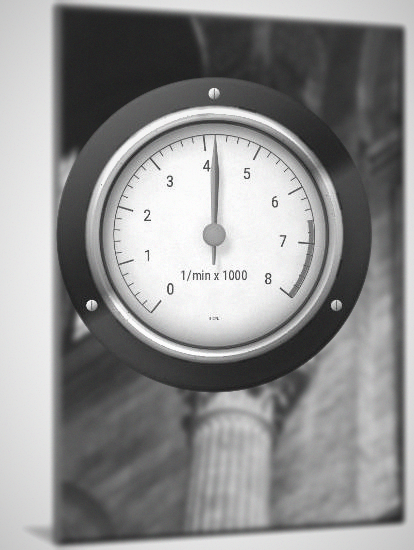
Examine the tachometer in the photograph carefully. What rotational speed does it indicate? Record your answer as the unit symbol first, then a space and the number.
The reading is rpm 4200
